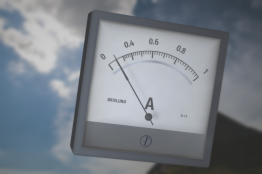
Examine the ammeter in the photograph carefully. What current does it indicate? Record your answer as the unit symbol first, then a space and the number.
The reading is A 0.2
